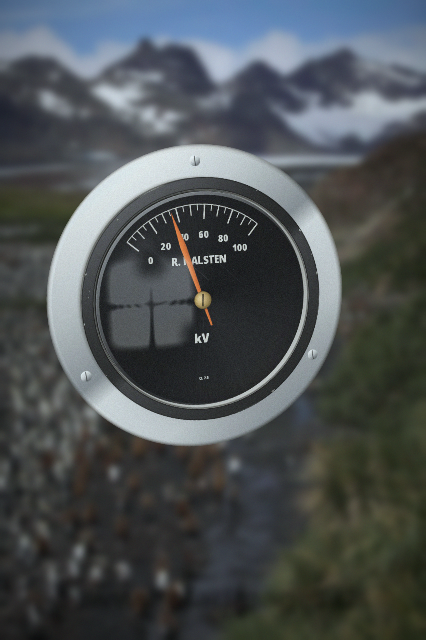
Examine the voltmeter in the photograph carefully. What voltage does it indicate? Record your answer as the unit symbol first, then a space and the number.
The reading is kV 35
